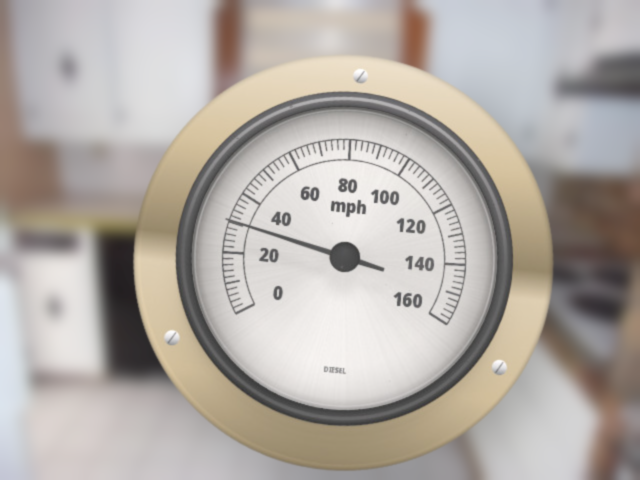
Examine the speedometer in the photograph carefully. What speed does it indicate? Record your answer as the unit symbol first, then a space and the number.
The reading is mph 30
